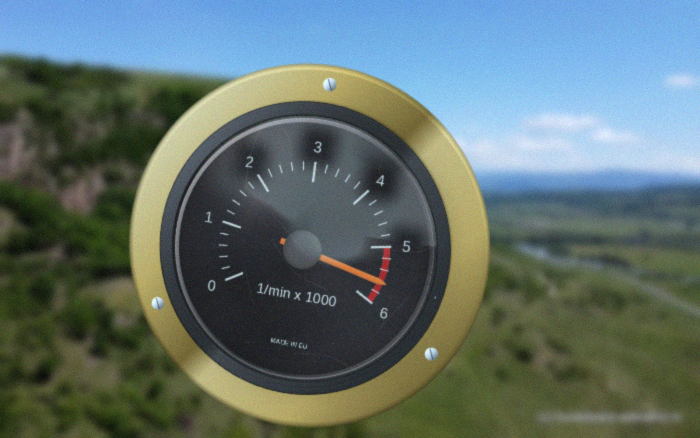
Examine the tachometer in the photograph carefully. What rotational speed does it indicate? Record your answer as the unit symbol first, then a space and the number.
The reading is rpm 5600
